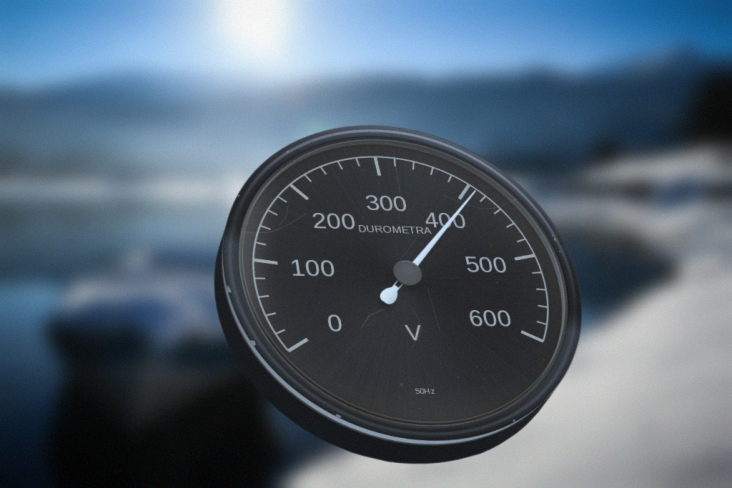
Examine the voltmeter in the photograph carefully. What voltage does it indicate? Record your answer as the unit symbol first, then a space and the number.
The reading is V 410
